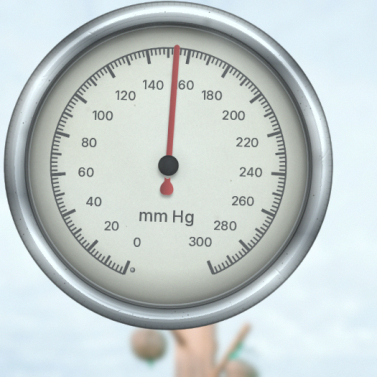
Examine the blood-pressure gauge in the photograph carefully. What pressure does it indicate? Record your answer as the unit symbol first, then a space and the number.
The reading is mmHg 154
